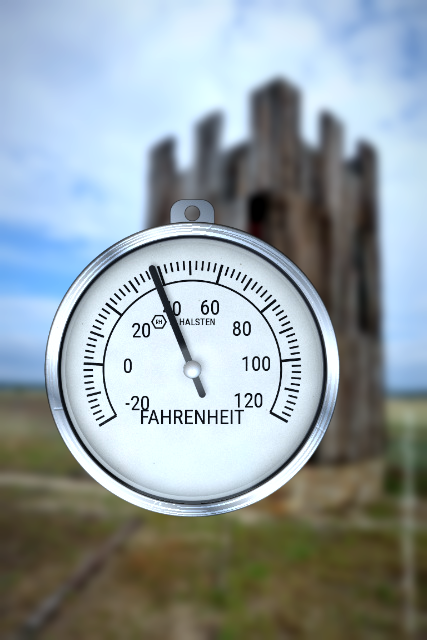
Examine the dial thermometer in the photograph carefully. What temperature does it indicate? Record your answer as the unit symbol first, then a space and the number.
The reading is °F 38
